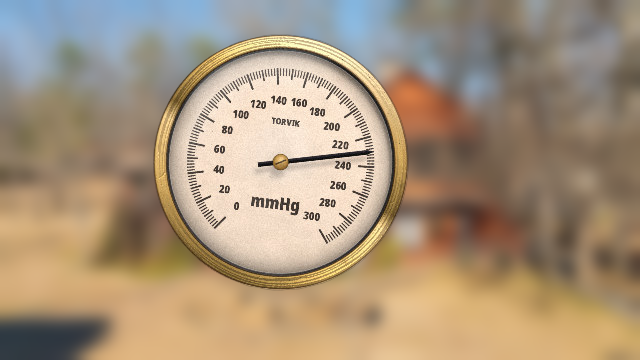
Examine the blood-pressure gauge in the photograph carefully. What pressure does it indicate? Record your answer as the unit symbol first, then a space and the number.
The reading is mmHg 230
